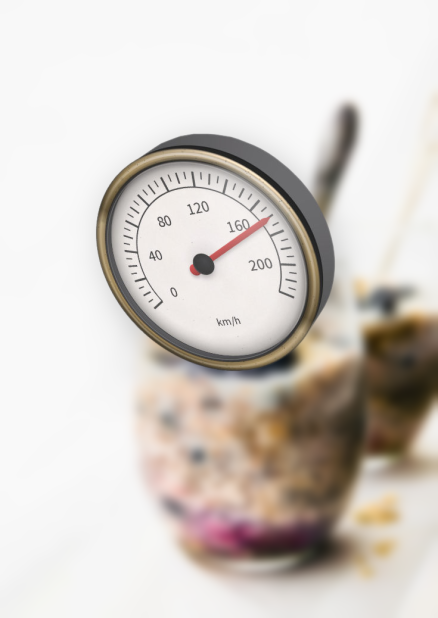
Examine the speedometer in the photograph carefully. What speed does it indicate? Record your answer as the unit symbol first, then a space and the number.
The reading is km/h 170
